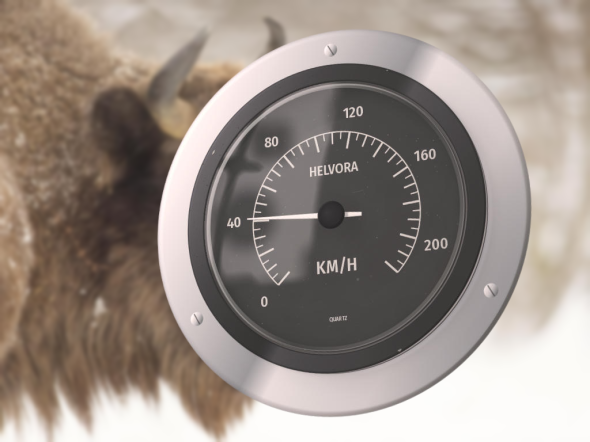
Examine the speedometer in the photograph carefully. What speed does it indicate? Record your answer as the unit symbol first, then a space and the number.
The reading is km/h 40
